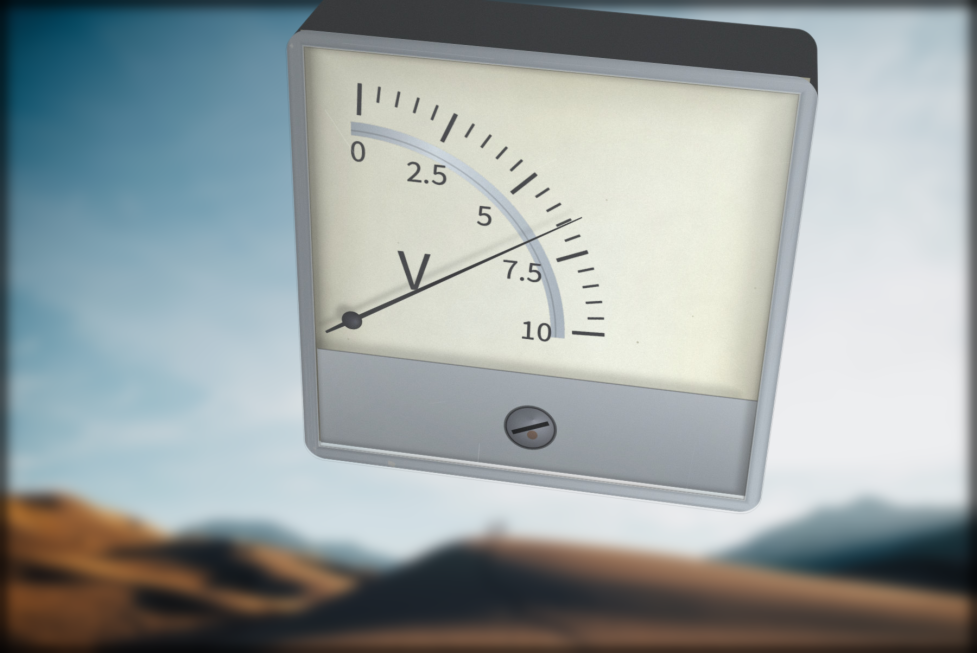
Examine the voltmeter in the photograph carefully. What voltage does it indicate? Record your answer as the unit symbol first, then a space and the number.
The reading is V 6.5
